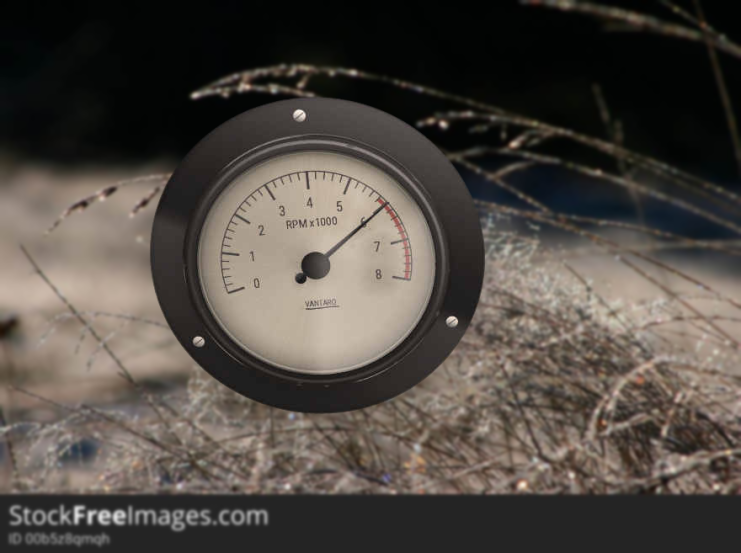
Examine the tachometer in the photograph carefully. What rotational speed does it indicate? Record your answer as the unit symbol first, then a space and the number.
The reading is rpm 6000
